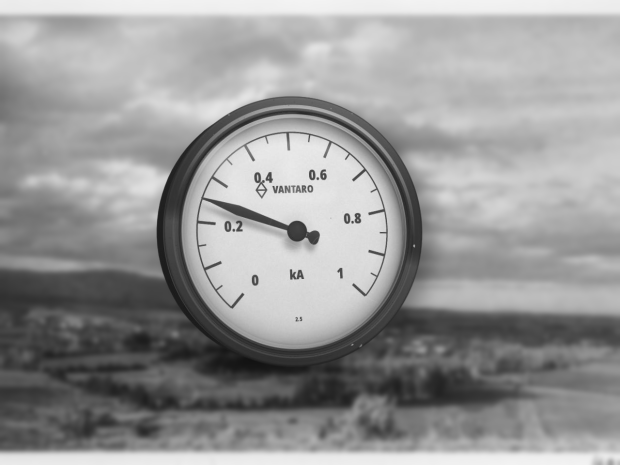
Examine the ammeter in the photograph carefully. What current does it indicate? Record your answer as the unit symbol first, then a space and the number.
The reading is kA 0.25
